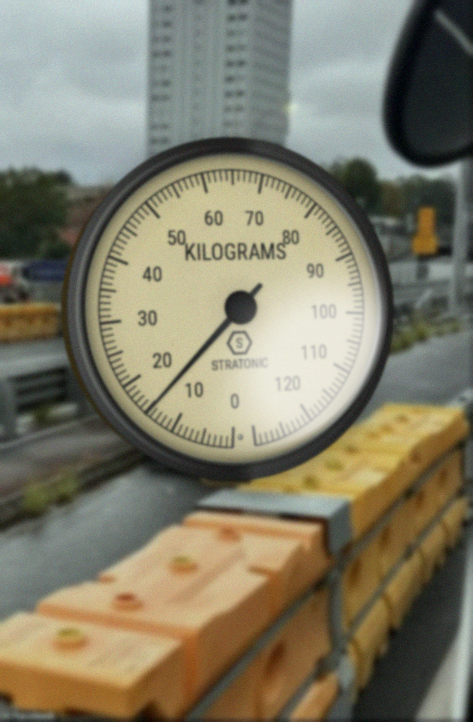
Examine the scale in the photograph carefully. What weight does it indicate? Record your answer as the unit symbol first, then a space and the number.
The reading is kg 15
